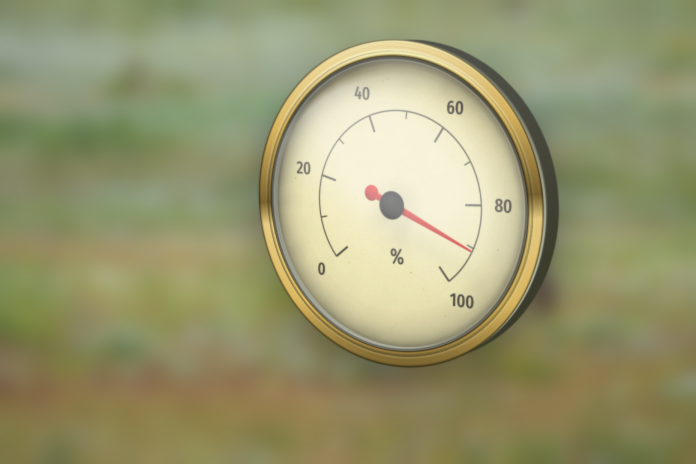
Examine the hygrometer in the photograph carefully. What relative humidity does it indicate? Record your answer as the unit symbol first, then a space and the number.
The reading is % 90
